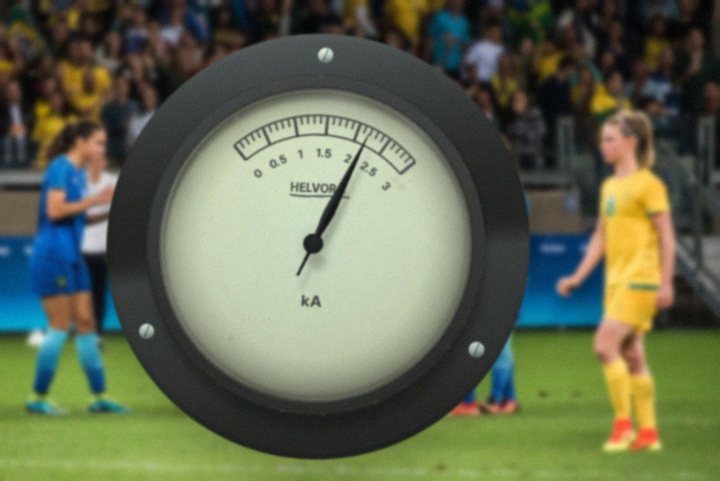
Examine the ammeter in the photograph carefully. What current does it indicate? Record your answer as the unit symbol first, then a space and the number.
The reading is kA 2.2
